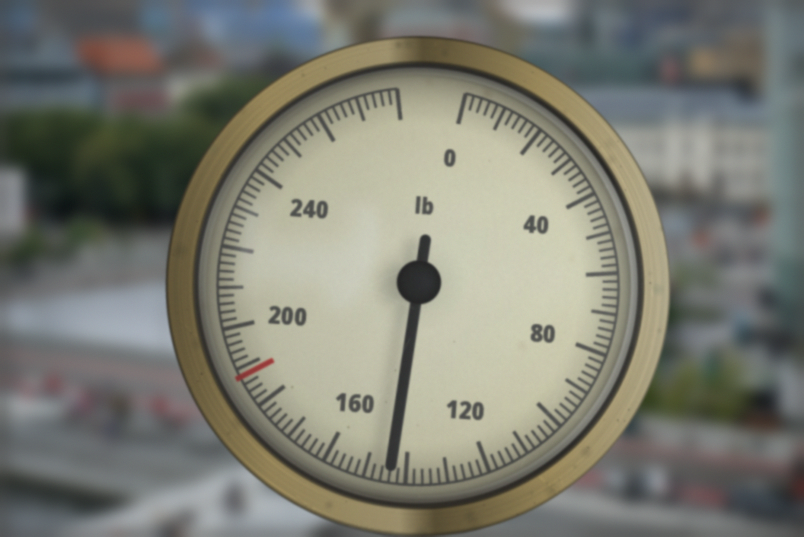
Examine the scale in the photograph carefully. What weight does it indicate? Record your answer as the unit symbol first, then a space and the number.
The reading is lb 144
